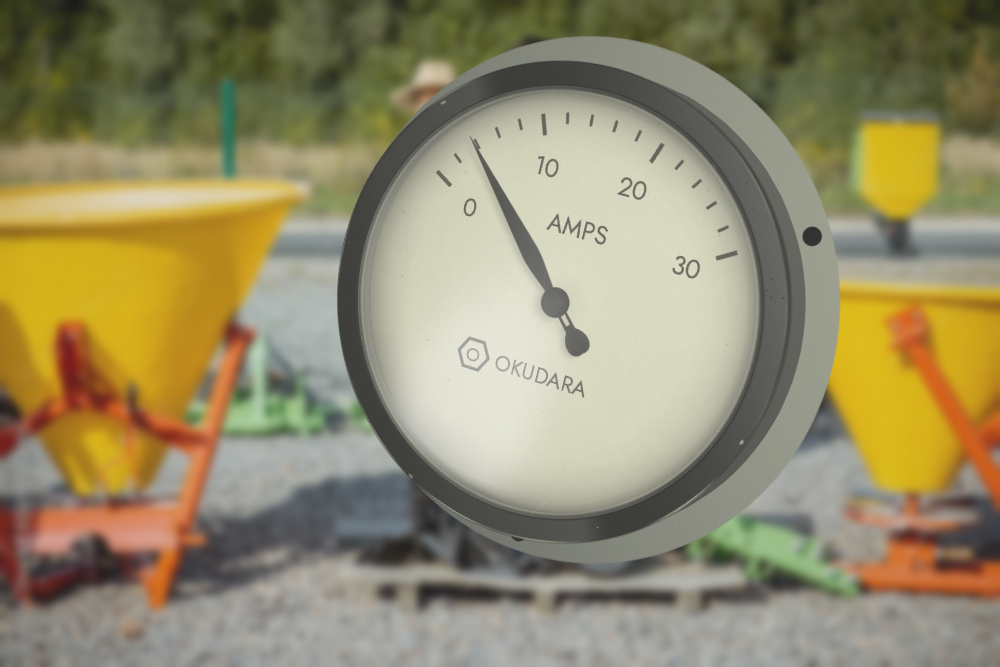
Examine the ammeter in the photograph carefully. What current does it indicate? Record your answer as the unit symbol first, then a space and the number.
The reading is A 4
